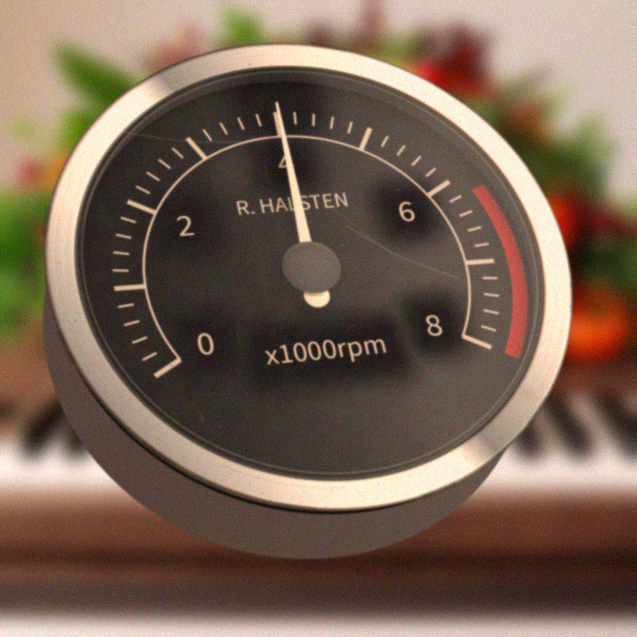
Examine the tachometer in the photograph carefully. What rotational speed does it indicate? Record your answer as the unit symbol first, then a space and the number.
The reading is rpm 4000
